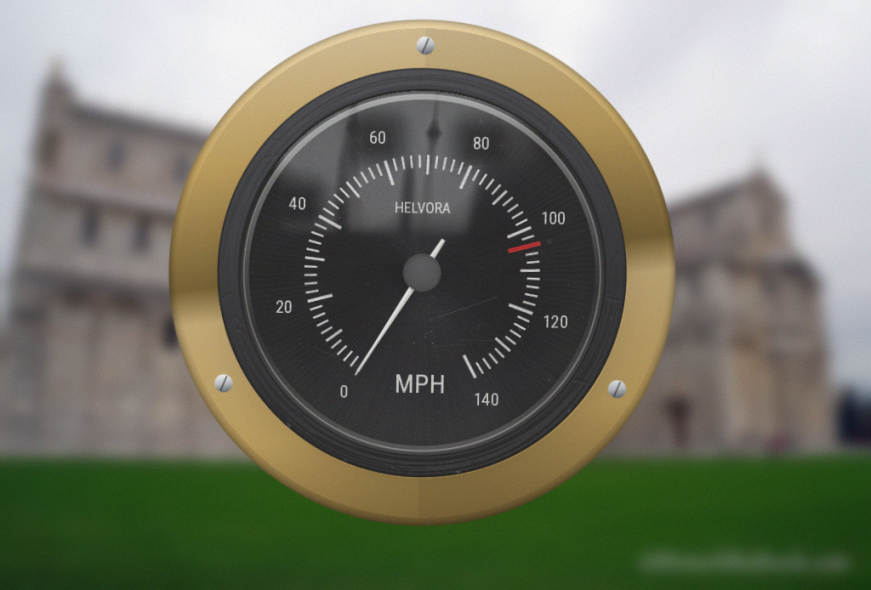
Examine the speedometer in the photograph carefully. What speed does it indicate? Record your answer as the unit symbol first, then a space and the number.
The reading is mph 0
